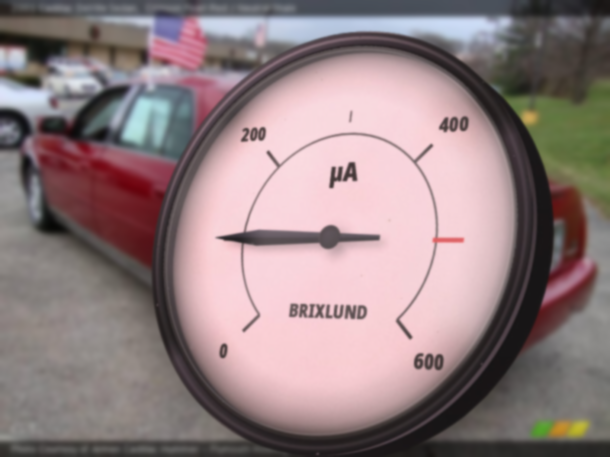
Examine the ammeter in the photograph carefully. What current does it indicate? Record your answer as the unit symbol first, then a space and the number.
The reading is µA 100
